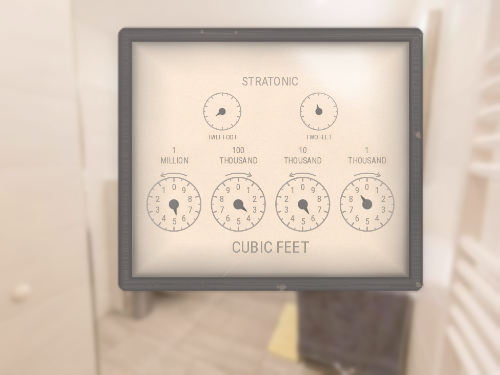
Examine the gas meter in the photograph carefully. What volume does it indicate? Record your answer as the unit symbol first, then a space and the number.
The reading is ft³ 535900
